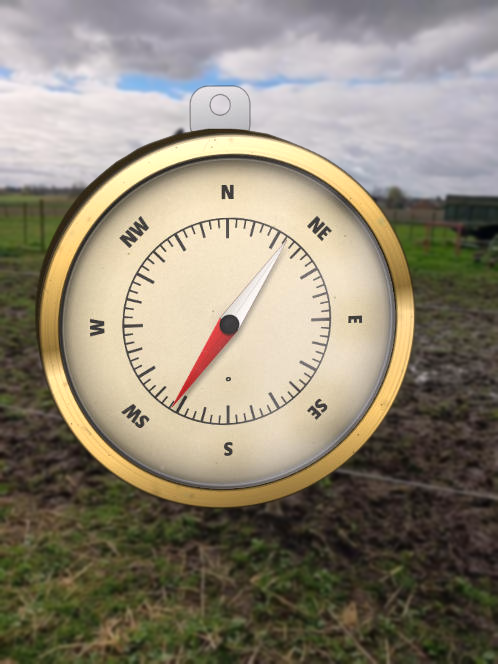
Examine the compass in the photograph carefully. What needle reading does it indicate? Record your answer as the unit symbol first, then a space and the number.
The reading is ° 215
